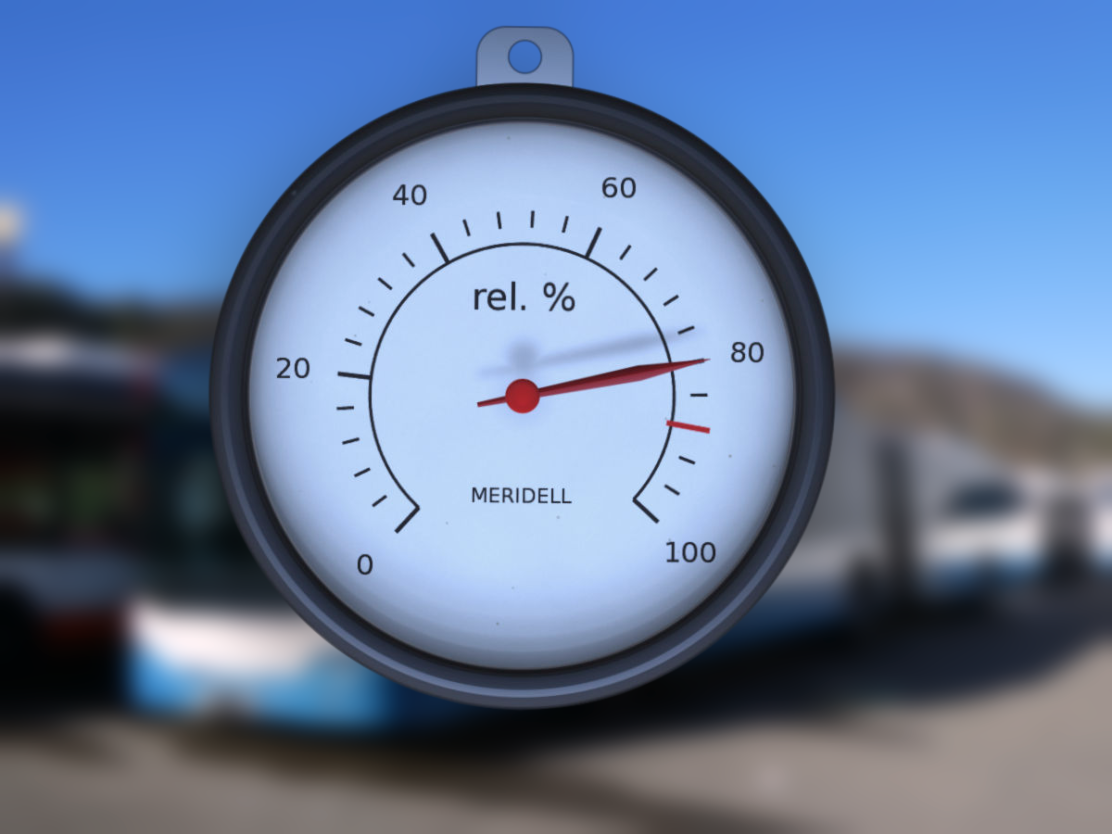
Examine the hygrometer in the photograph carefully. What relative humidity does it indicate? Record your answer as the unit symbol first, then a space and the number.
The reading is % 80
